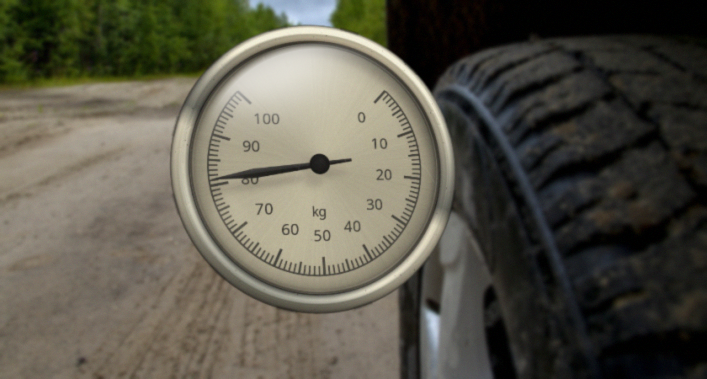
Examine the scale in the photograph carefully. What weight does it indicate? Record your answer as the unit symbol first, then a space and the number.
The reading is kg 81
